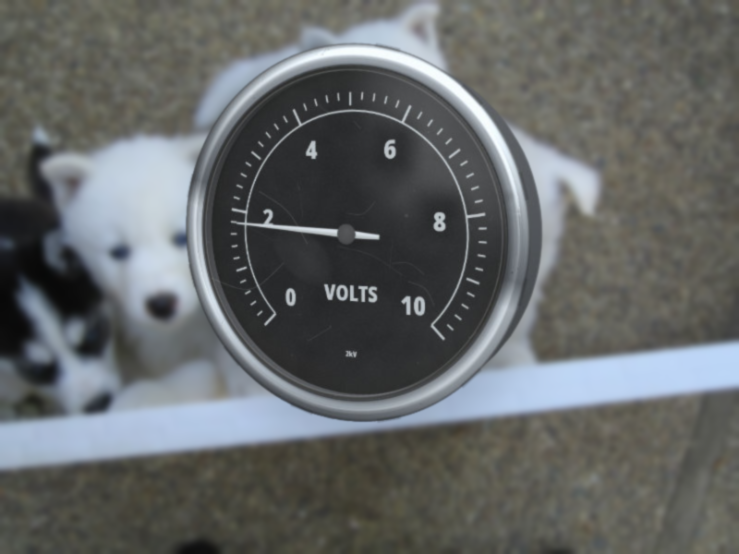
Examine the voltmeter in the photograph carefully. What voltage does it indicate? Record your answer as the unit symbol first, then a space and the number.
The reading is V 1.8
